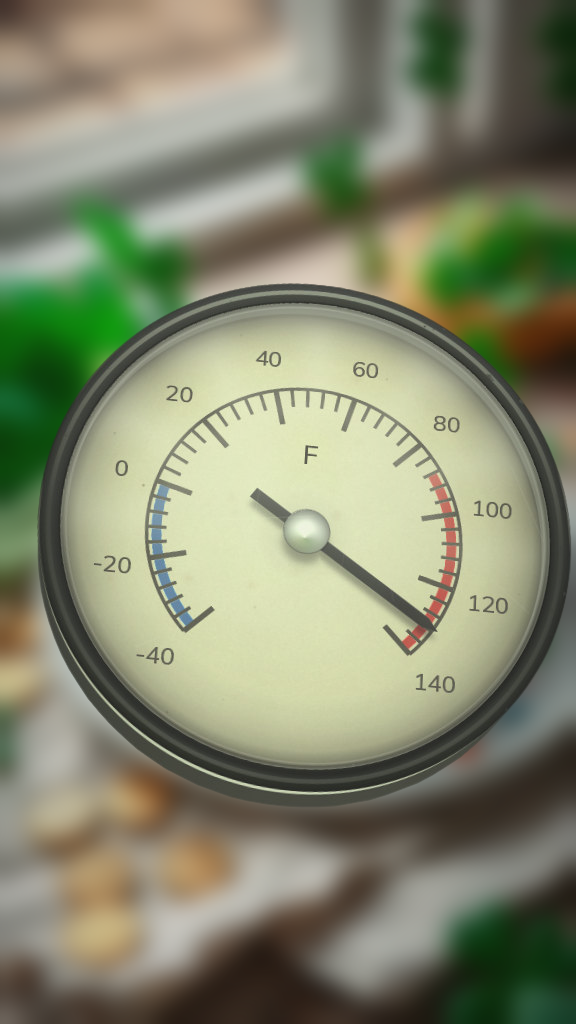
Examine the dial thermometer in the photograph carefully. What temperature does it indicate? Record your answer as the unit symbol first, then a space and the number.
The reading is °F 132
